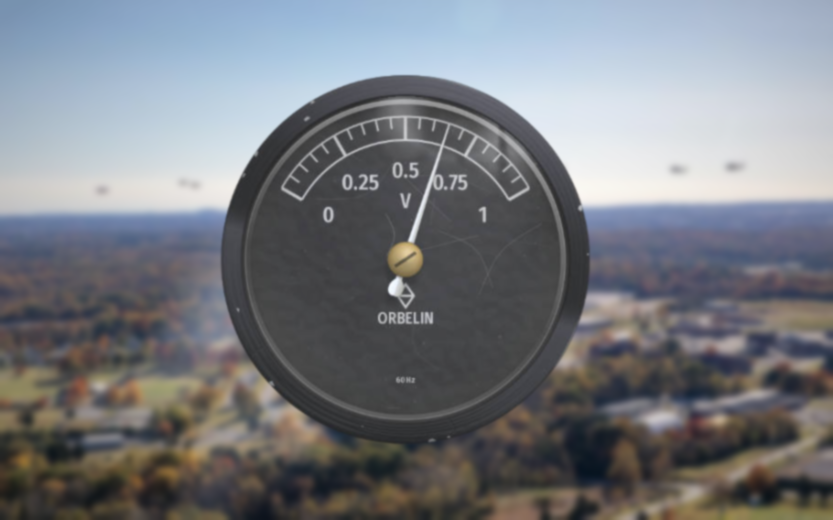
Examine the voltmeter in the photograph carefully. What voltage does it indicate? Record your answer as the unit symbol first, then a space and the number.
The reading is V 0.65
